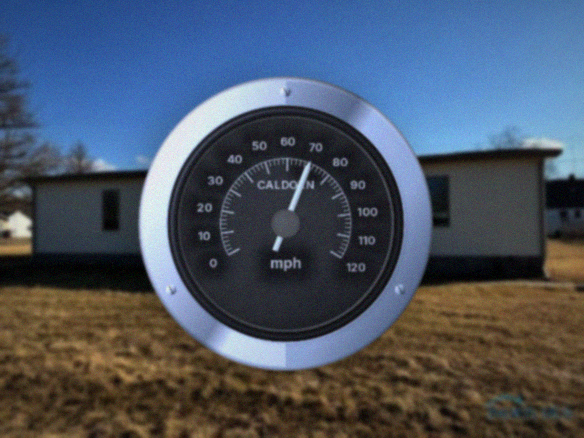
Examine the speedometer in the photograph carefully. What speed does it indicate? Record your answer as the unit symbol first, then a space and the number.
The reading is mph 70
